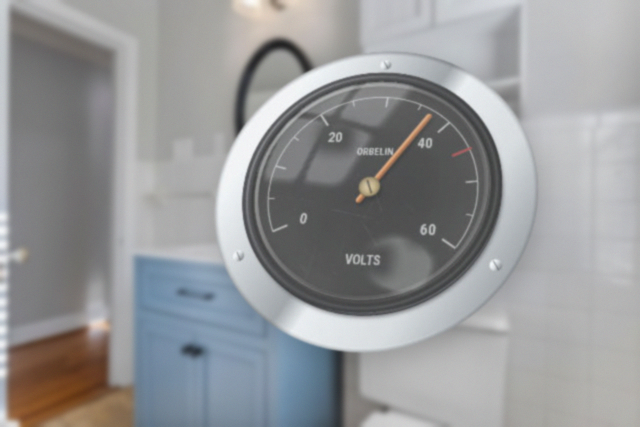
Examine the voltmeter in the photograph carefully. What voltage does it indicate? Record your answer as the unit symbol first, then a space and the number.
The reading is V 37.5
